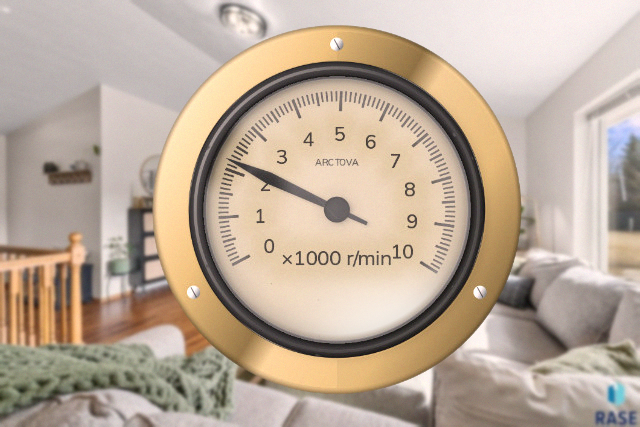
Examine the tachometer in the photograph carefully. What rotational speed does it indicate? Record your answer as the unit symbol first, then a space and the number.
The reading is rpm 2200
